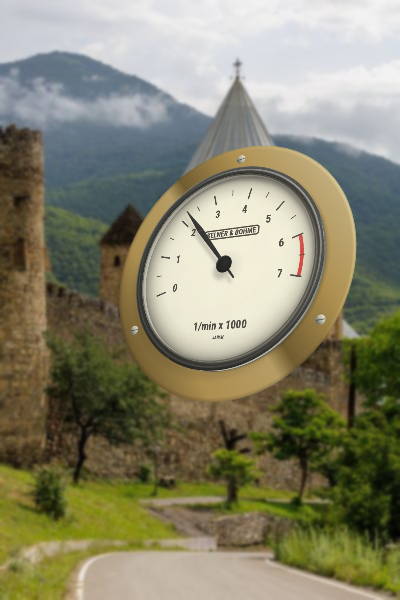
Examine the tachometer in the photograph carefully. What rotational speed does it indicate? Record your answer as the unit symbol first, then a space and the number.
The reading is rpm 2250
